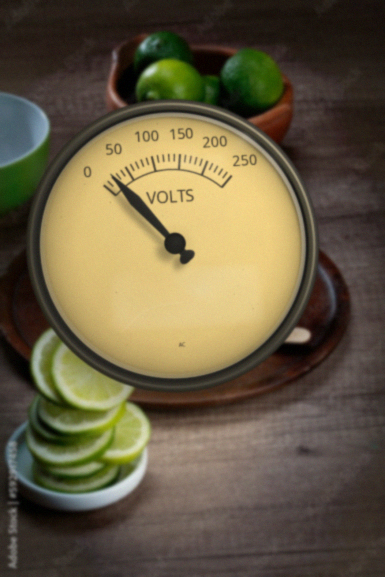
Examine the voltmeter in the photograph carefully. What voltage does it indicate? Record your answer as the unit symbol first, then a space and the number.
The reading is V 20
